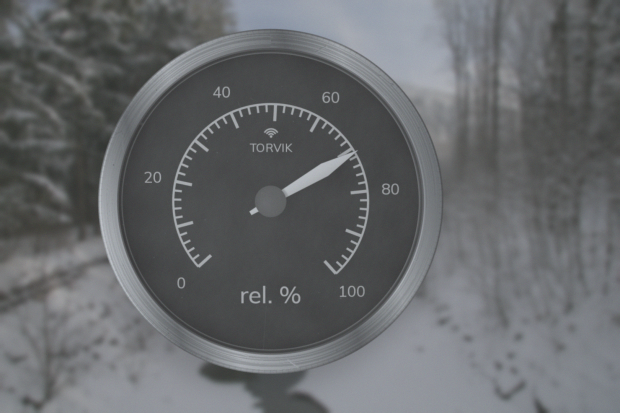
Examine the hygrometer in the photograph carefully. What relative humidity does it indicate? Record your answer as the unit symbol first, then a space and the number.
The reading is % 71
